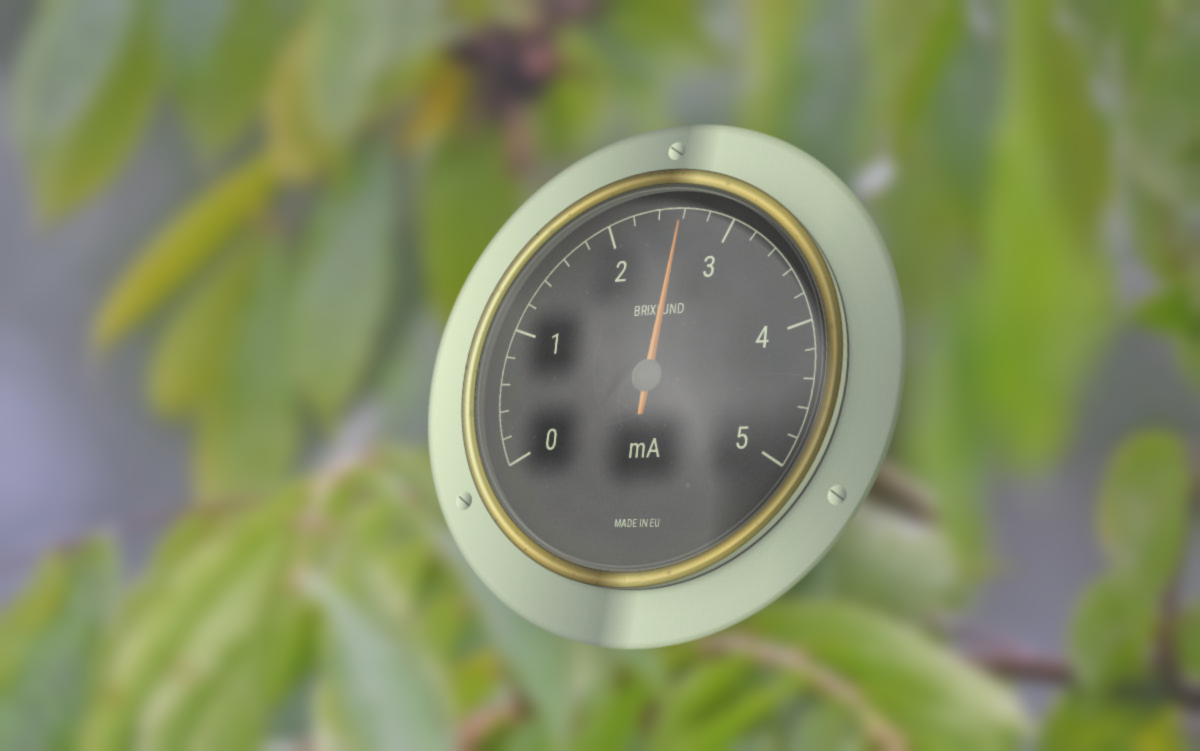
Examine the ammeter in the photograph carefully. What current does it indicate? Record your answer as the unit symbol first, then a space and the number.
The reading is mA 2.6
